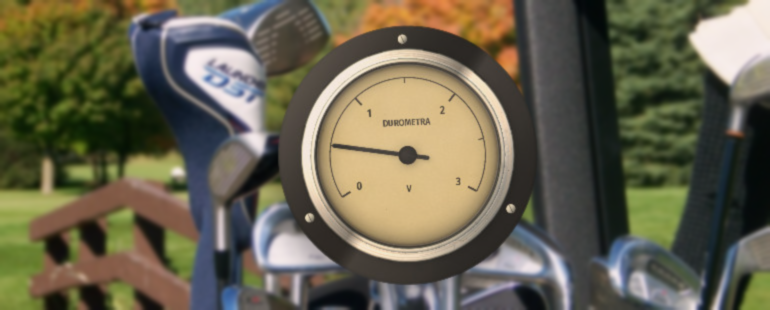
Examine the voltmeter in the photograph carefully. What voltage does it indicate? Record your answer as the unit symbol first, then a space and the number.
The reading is V 0.5
